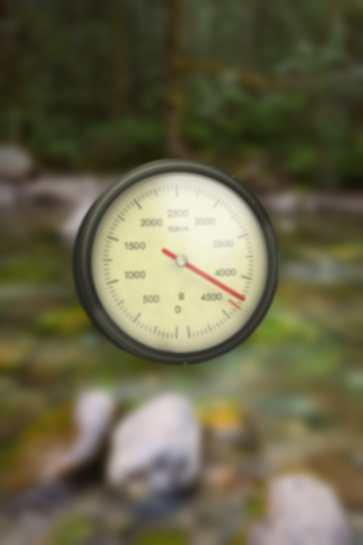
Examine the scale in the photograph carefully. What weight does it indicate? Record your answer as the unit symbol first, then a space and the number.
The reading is g 4250
